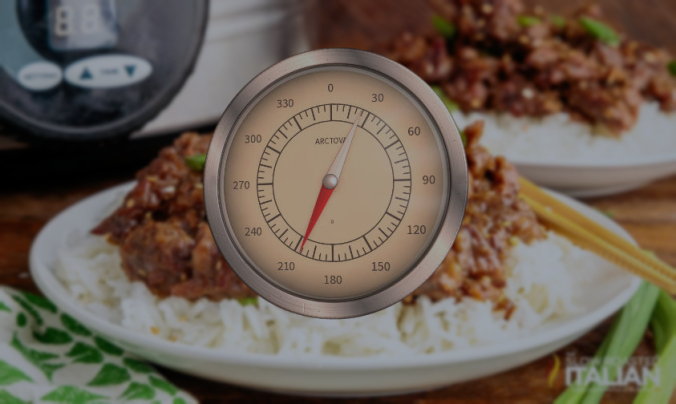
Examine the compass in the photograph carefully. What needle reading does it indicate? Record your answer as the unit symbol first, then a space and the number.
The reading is ° 205
